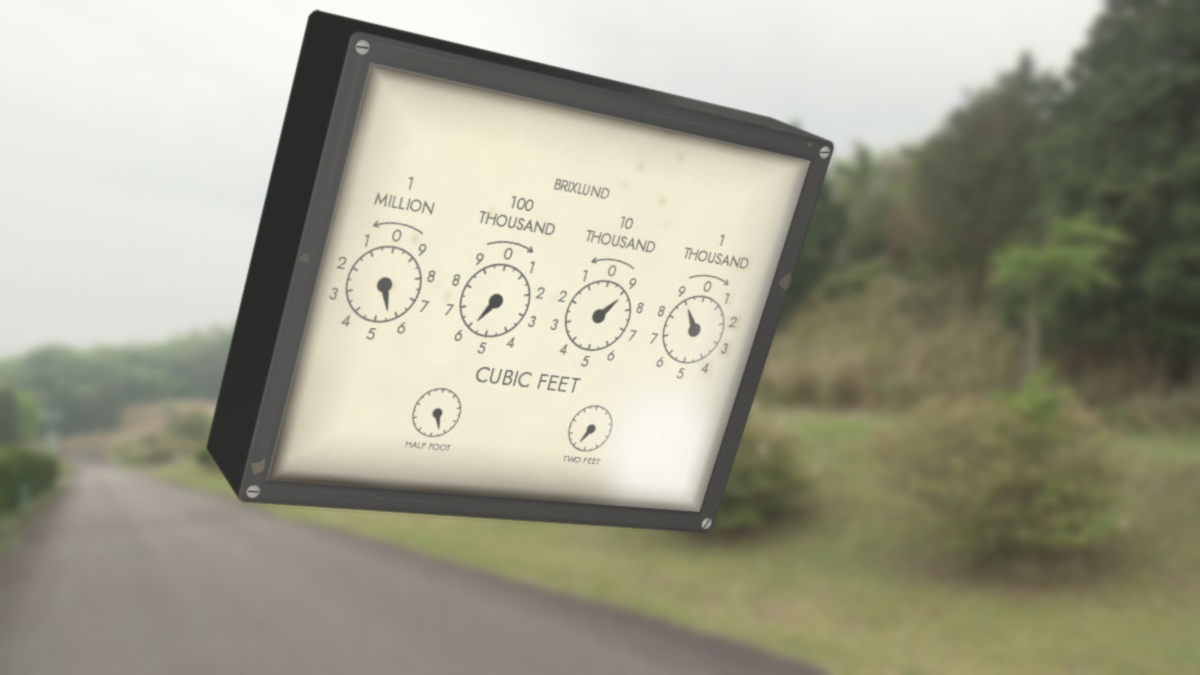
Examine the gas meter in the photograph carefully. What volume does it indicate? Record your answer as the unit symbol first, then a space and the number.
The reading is ft³ 558900
